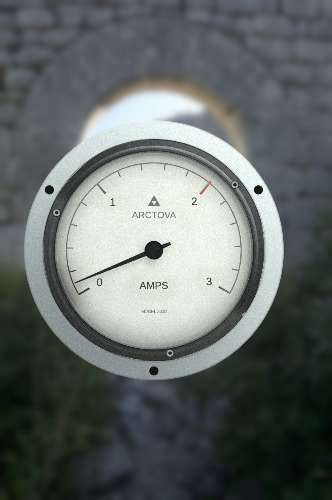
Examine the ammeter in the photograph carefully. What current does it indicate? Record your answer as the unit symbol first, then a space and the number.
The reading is A 0.1
